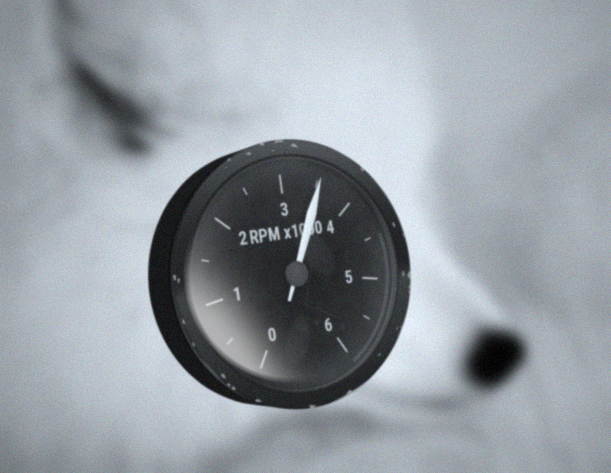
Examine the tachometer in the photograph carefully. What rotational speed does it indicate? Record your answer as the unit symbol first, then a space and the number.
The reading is rpm 3500
